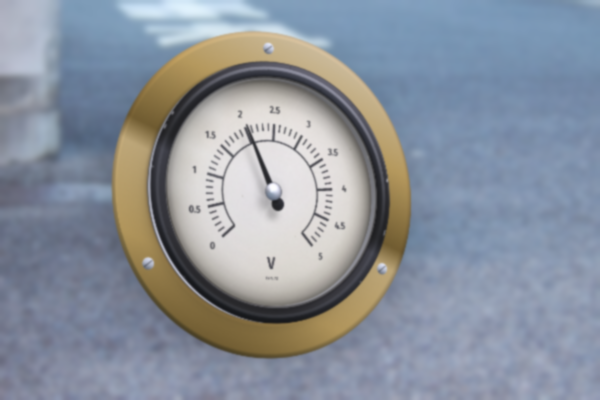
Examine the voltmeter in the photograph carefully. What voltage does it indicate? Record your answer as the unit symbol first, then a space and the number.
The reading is V 2
